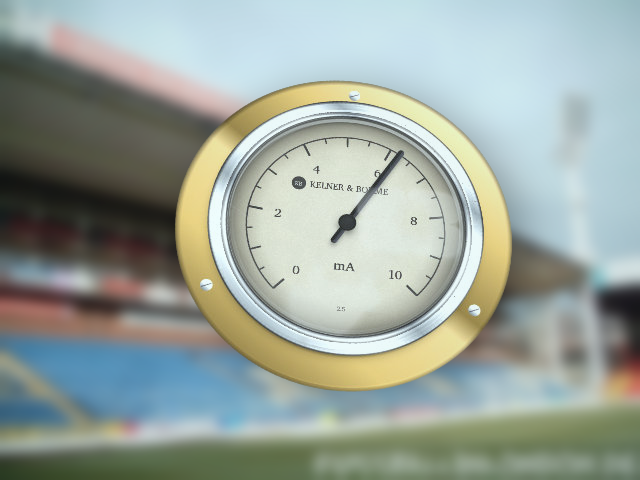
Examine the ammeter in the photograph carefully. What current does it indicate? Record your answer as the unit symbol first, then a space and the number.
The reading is mA 6.25
